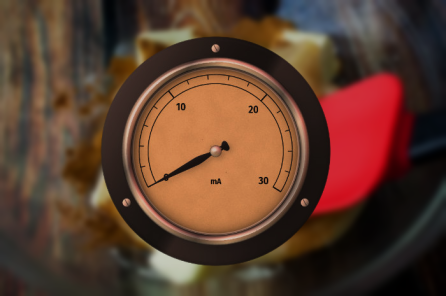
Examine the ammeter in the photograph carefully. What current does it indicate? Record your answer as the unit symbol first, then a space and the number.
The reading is mA 0
